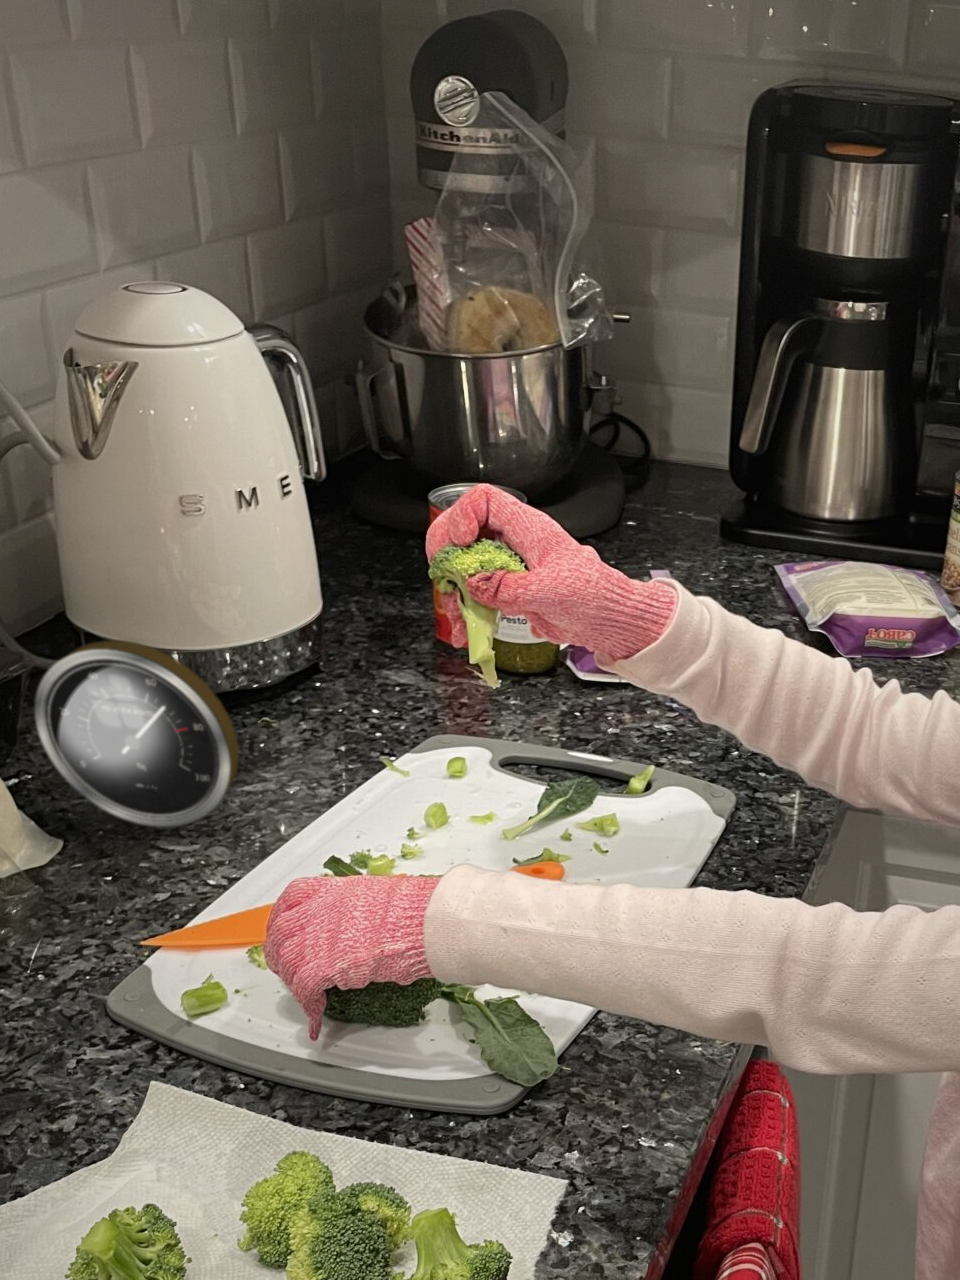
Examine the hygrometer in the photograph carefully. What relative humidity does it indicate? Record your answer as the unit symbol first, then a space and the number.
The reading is % 68
